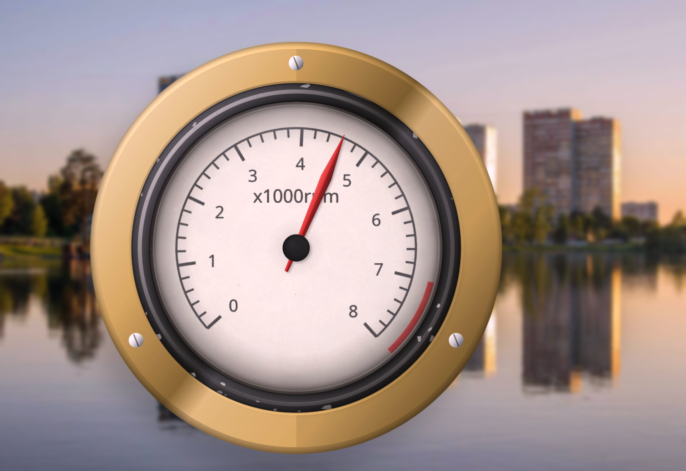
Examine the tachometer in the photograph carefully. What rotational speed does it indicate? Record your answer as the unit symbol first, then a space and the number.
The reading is rpm 4600
